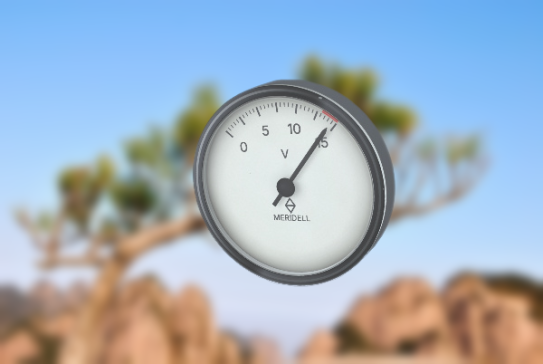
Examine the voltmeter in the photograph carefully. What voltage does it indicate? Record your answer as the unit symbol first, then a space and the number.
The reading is V 14.5
